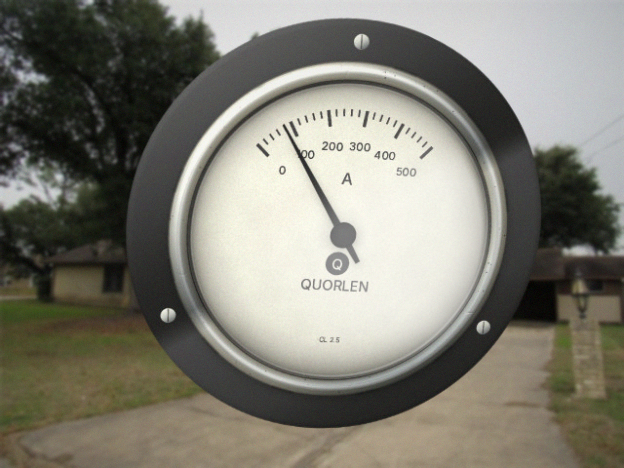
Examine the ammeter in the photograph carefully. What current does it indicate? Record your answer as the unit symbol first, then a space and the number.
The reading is A 80
